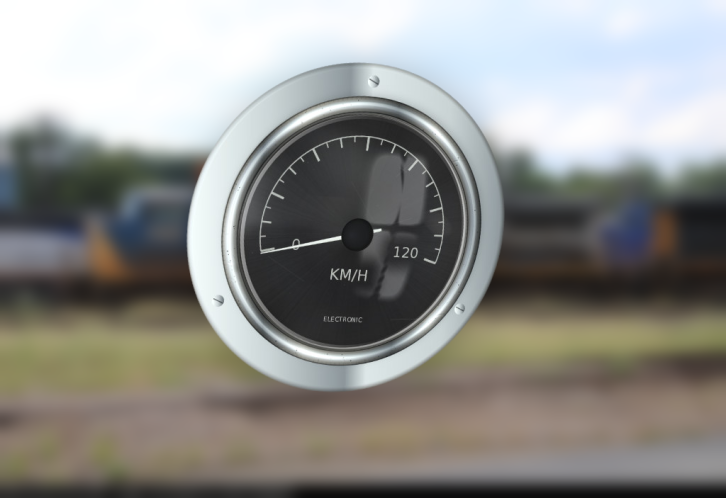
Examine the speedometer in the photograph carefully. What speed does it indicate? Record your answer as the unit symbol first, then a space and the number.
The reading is km/h 0
